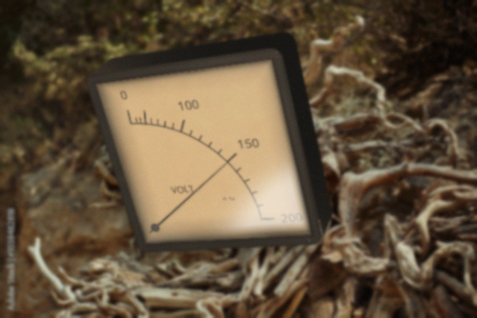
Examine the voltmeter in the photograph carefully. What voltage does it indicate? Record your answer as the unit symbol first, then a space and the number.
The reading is V 150
